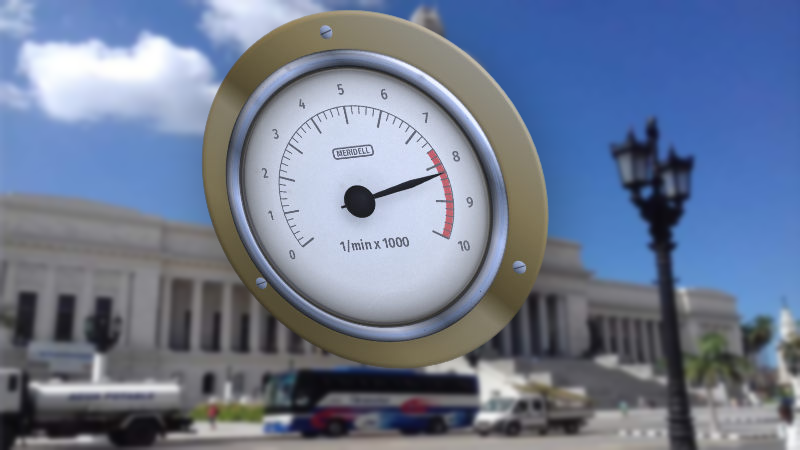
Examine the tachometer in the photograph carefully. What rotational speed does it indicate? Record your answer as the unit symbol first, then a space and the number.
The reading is rpm 8200
